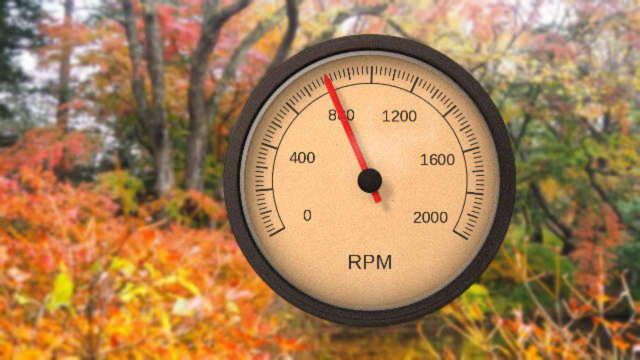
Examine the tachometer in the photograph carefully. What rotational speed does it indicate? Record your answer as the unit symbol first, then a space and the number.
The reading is rpm 800
